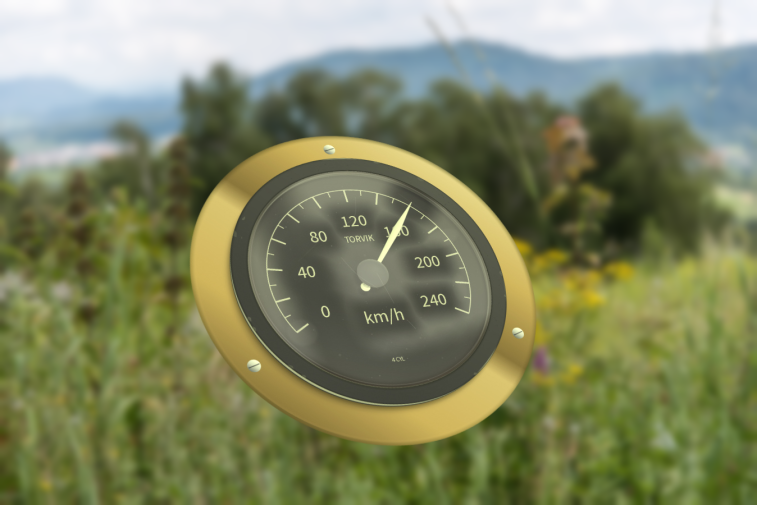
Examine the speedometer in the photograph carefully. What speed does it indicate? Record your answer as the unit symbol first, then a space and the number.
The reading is km/h 160
